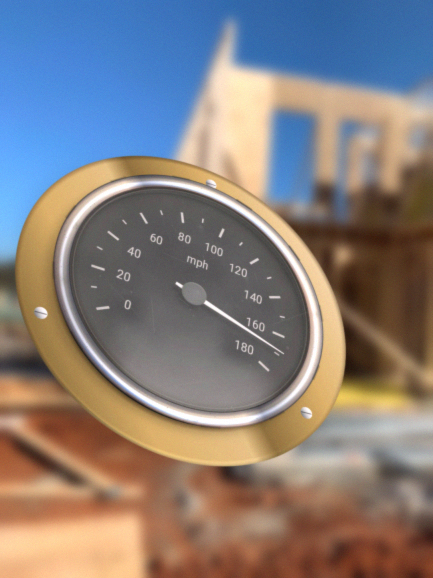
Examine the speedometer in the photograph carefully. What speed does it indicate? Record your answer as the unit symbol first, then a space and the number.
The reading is mph 170
